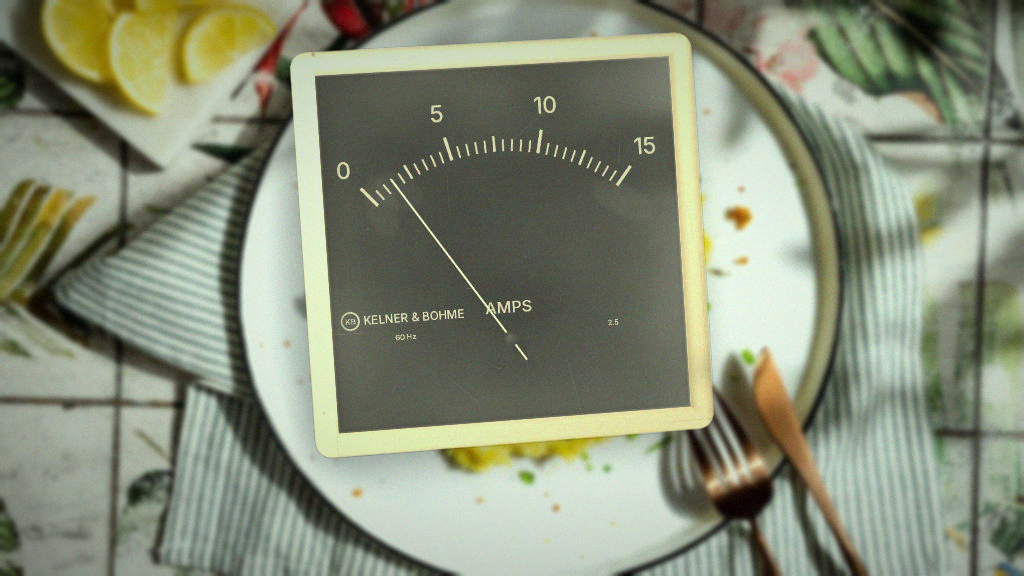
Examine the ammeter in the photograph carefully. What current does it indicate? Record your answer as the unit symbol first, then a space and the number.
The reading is A 1.5
